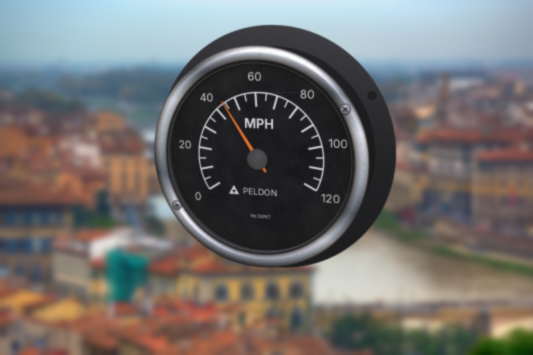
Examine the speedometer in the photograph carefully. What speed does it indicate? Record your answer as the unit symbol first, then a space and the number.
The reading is mph 45
